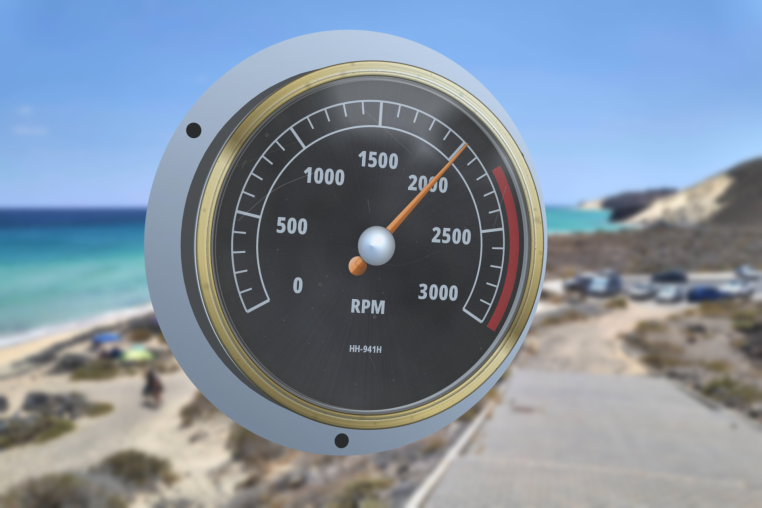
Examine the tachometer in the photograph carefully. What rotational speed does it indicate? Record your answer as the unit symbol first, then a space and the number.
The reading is rpm 2000
